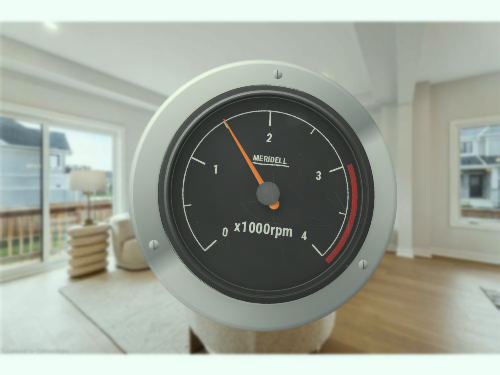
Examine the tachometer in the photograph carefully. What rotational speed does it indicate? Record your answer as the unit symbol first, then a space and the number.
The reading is rpm 1500
